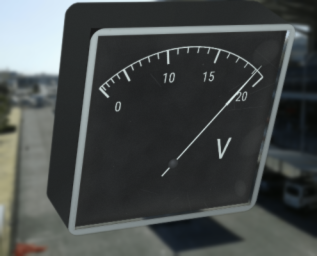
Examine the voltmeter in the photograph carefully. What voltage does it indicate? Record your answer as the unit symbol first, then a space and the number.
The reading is V 19
